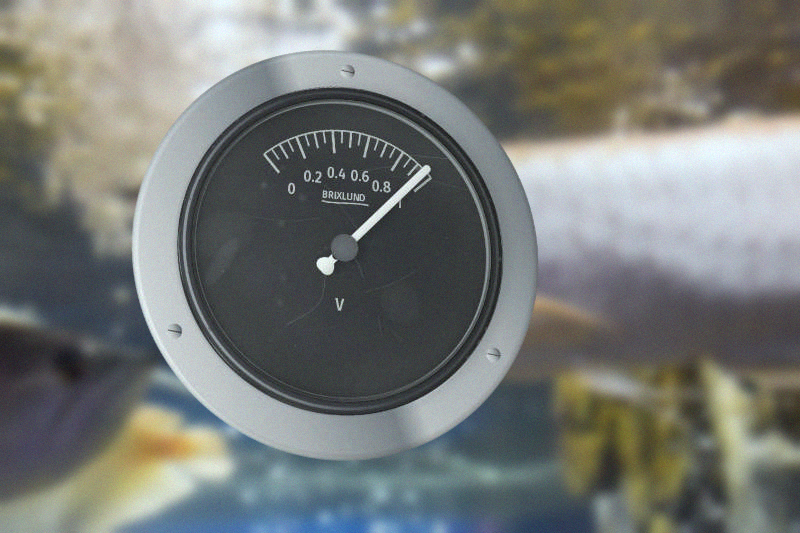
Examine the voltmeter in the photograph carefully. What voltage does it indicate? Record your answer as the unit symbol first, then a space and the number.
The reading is V 0.95
